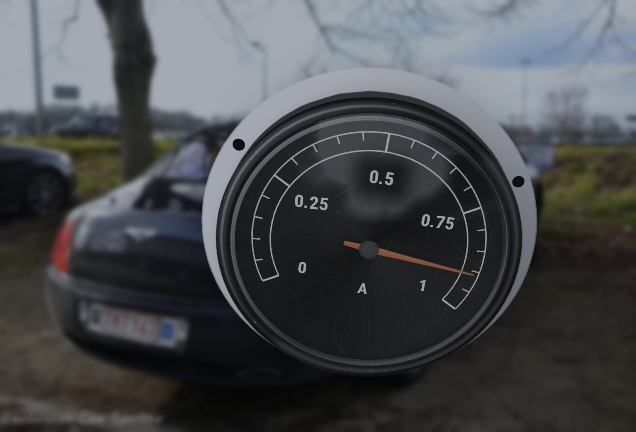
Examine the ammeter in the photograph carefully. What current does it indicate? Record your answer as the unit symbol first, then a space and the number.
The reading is A 0.9
